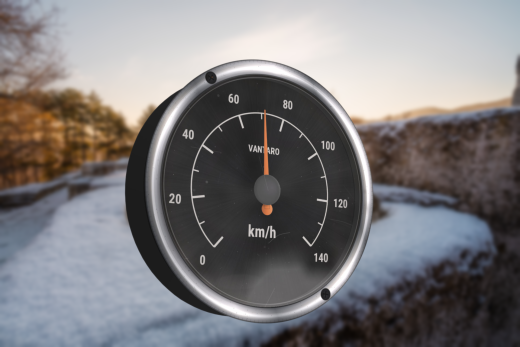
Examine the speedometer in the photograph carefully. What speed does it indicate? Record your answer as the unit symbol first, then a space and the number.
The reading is km/h 70
